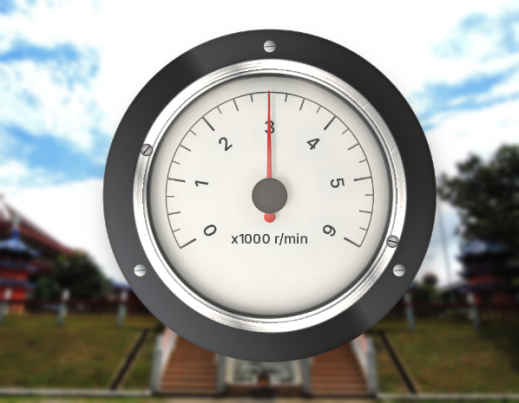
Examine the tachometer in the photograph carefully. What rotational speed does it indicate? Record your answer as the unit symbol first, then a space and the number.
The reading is rpm 3000
